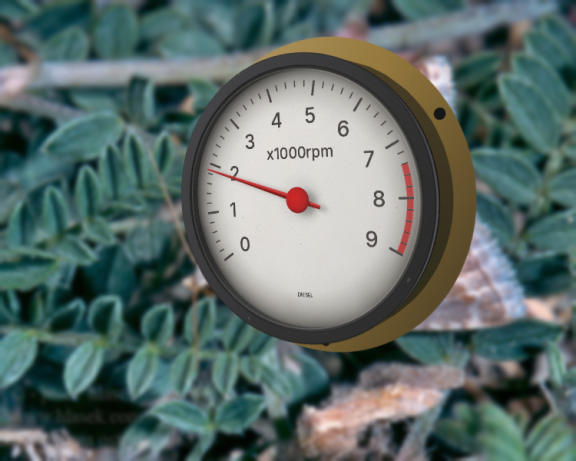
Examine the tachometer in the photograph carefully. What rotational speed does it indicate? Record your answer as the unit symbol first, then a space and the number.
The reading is rpm 1900
